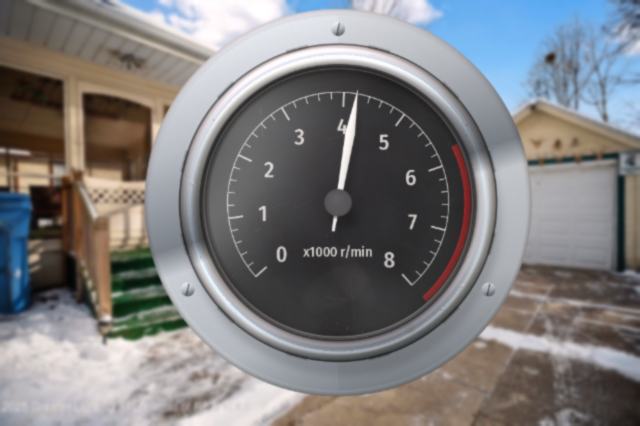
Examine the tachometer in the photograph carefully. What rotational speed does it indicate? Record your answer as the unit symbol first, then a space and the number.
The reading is rpm 4200
